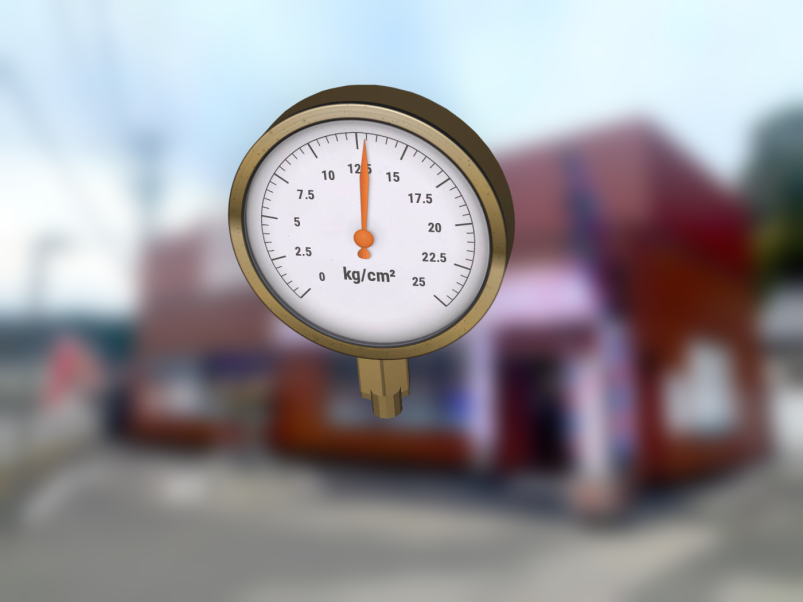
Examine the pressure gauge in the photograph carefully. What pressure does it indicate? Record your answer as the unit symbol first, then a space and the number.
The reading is kg/cm² 13
